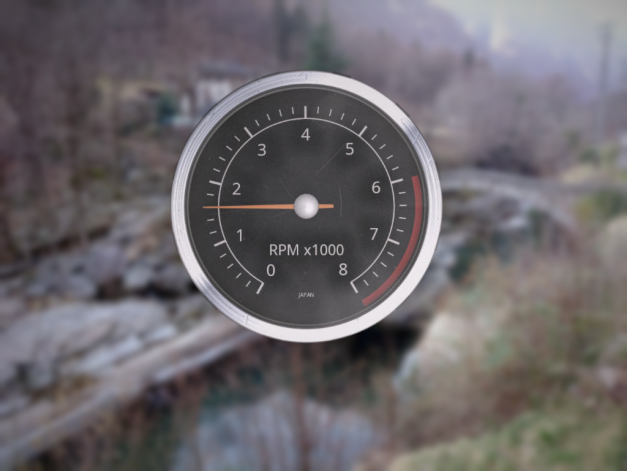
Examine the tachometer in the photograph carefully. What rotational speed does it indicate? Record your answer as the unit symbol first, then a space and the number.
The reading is rpm 1600
